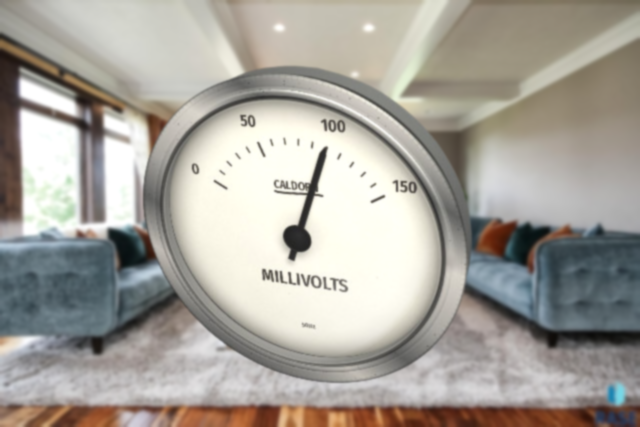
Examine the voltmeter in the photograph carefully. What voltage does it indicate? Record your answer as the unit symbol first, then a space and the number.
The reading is mV 100
